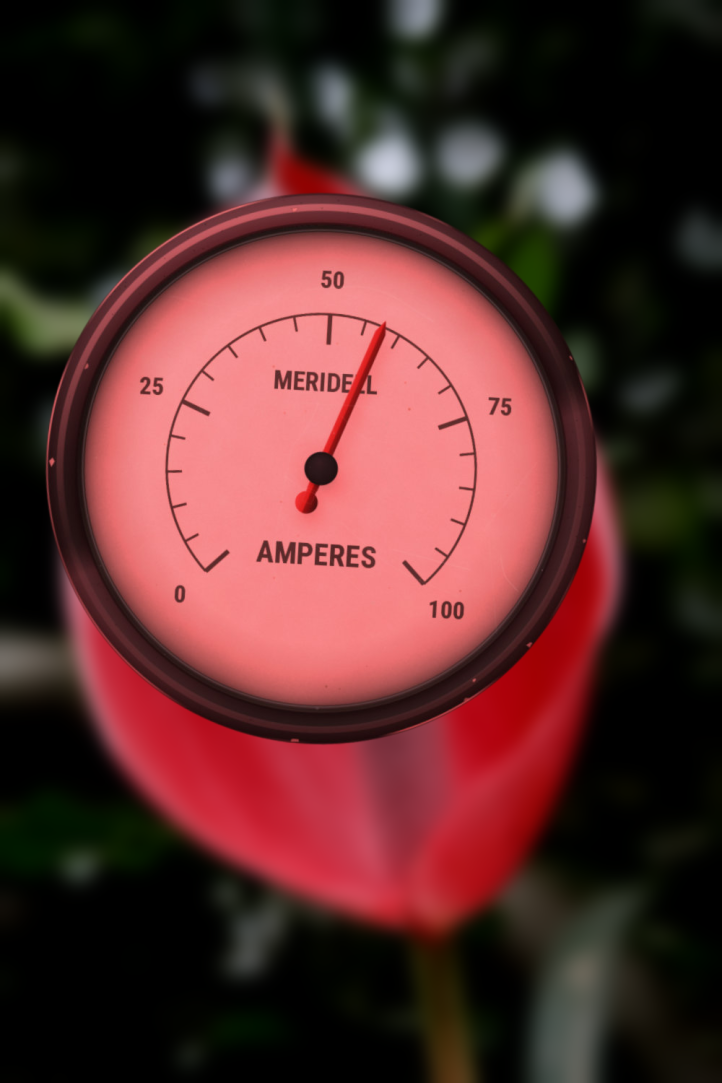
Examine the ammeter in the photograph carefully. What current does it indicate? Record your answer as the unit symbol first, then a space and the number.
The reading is A 57.5
